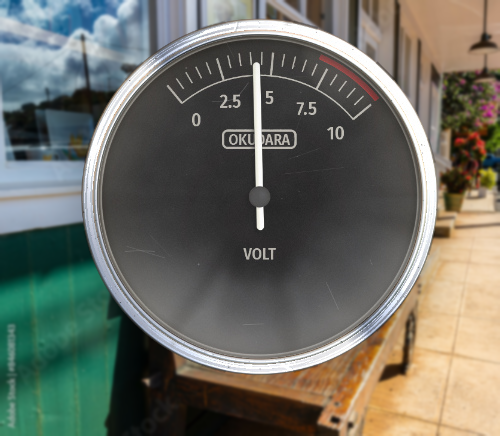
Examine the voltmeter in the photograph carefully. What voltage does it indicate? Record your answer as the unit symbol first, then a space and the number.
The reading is V 4.25
